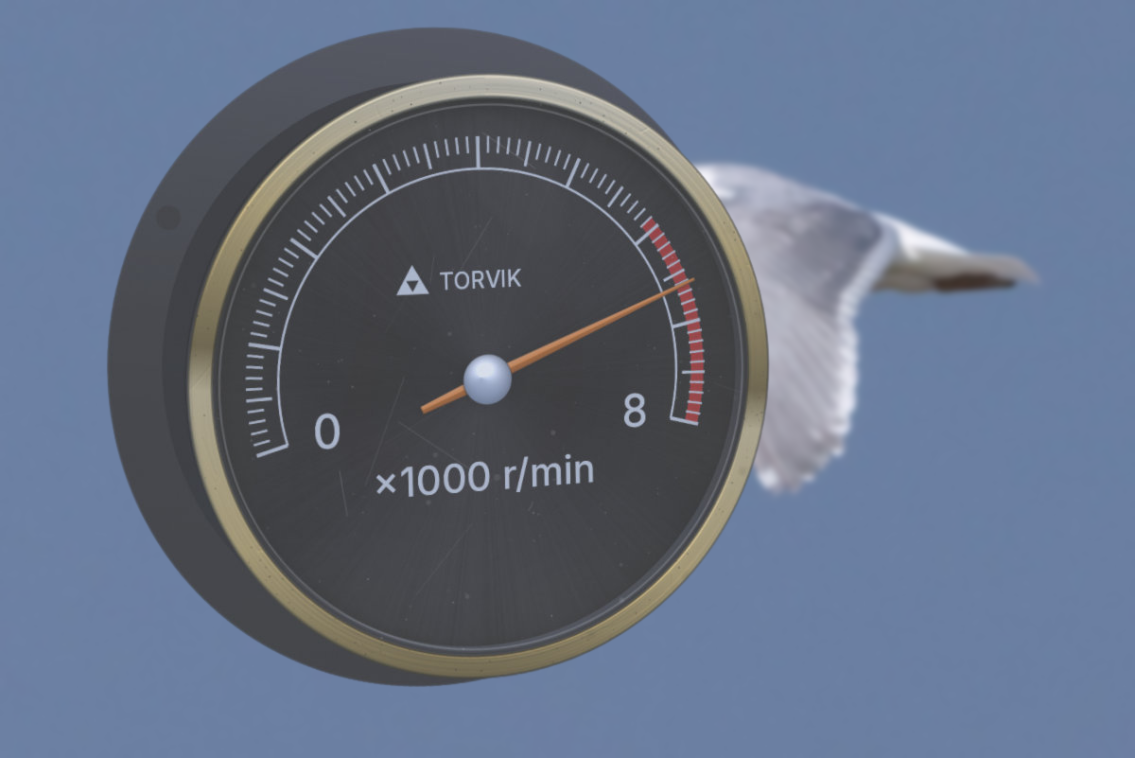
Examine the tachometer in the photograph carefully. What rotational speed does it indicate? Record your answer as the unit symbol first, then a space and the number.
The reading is rpm 6600
